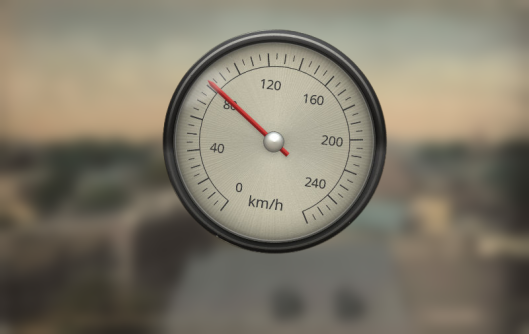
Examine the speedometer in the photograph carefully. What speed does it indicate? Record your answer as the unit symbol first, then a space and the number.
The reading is km/h 82.5
